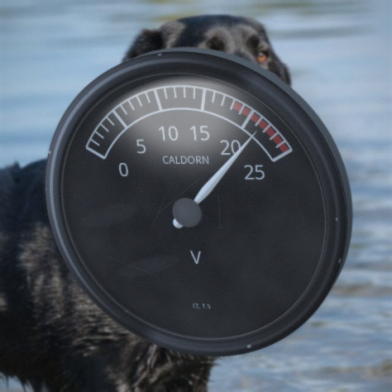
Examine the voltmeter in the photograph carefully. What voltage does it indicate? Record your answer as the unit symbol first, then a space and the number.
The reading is V 21.5
